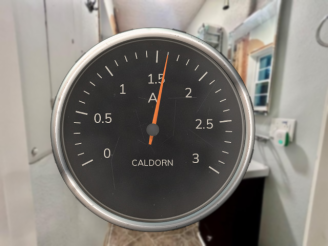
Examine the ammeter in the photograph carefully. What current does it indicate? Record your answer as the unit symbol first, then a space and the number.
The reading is A 1.6
